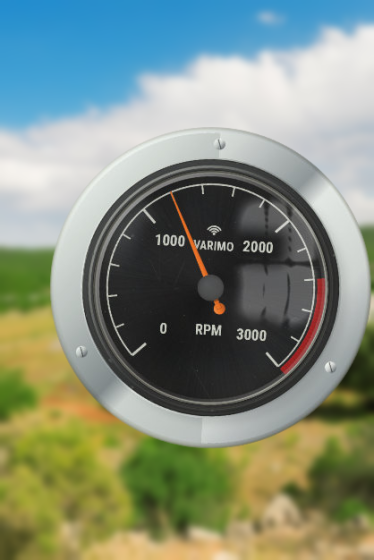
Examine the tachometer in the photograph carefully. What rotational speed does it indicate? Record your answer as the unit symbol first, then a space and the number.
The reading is rpm 1200
